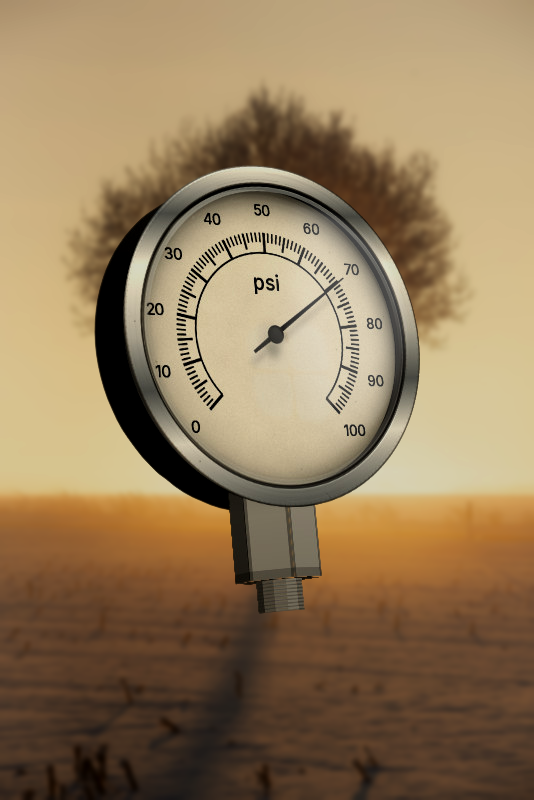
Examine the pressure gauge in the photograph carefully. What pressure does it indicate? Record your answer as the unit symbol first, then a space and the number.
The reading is psi 70
